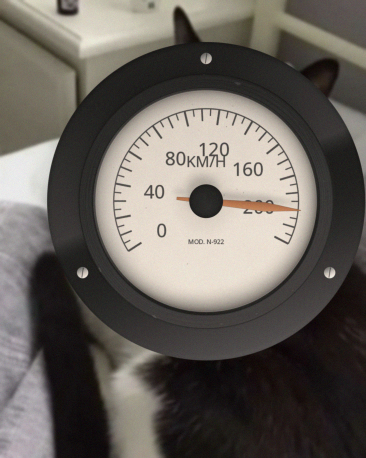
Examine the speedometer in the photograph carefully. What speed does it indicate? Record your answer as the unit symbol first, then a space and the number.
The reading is km/h 200
